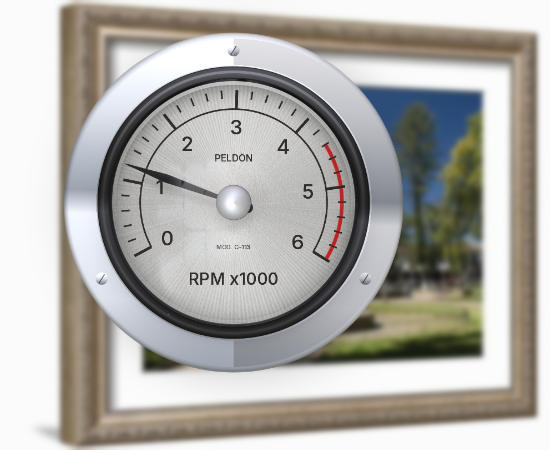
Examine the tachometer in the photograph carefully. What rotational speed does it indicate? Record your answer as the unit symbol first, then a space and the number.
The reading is rpm 1200
